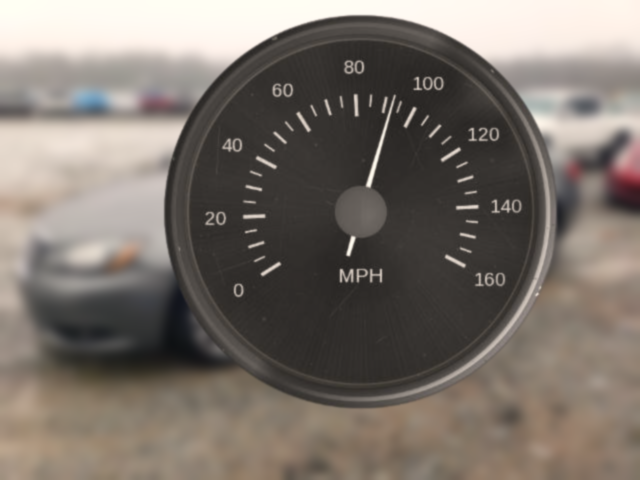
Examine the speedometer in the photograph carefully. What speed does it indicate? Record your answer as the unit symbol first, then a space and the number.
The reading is mph 92.5
